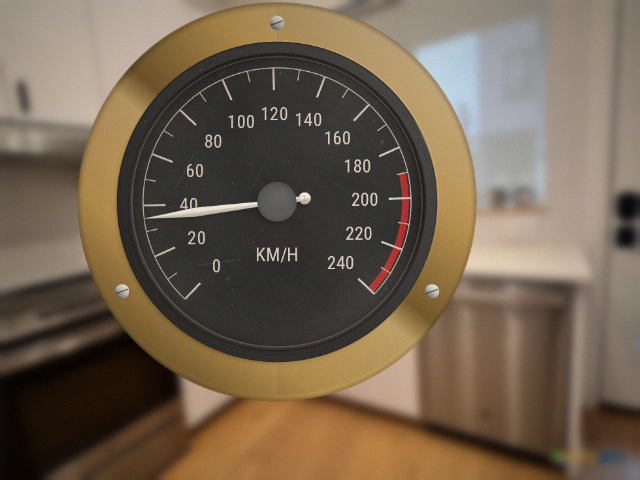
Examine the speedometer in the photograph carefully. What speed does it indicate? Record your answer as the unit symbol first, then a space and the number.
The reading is km/h 35
